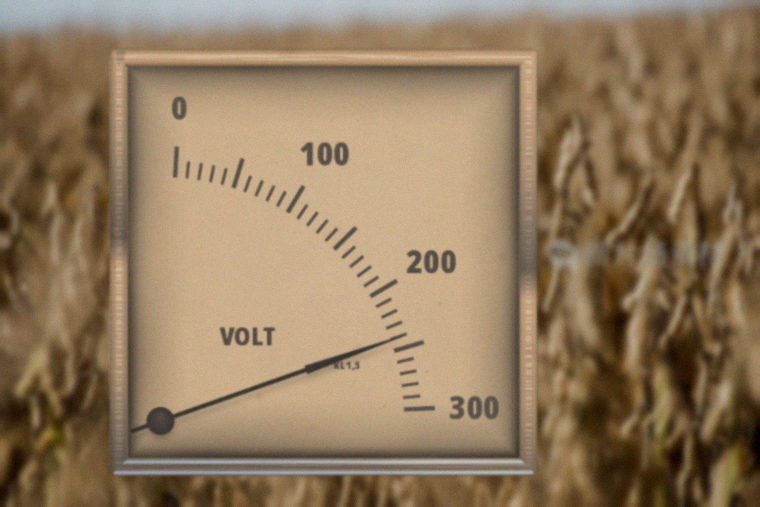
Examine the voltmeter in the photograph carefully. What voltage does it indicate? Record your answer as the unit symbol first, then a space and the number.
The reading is V 240
